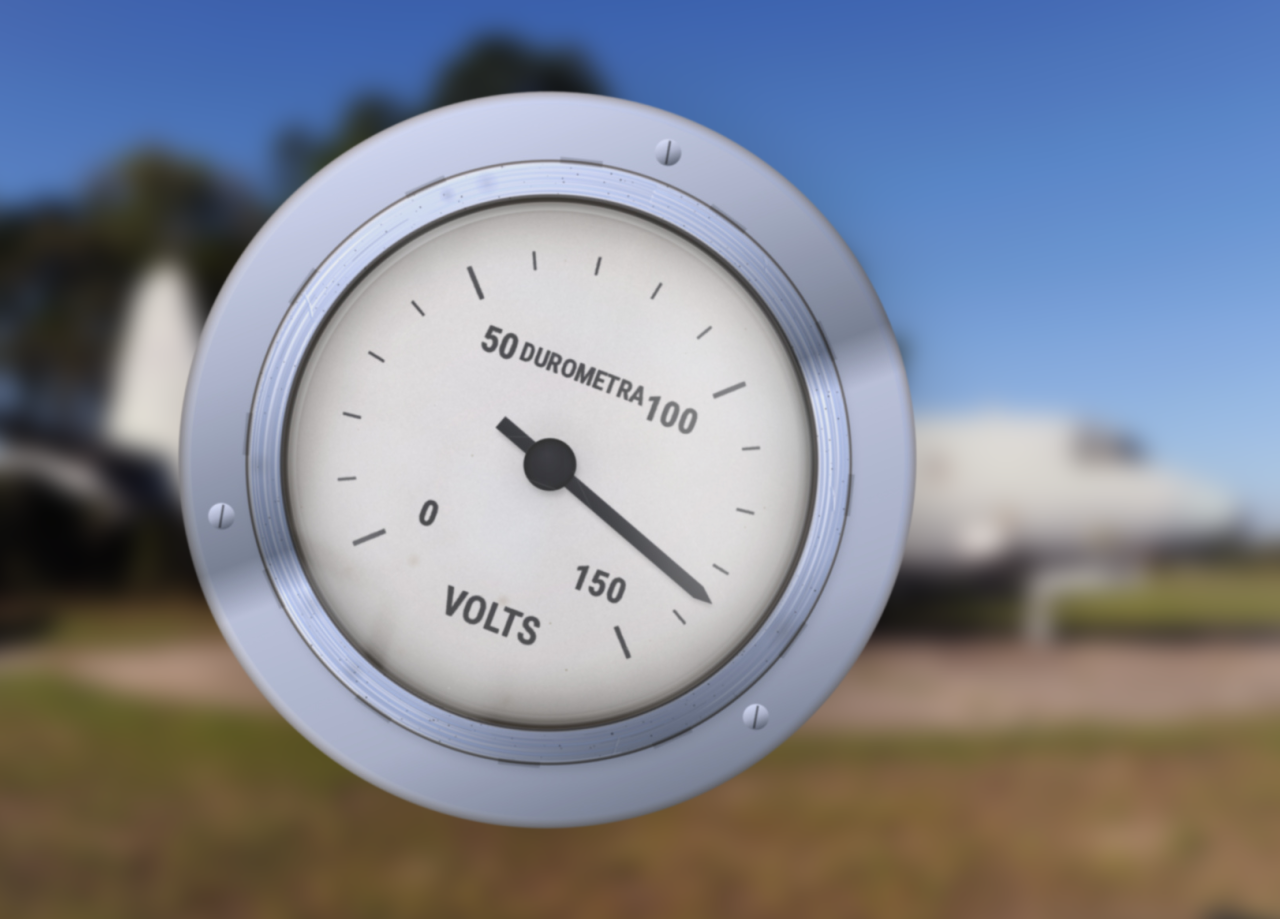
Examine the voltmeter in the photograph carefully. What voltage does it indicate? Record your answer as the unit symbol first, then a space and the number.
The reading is V 135
